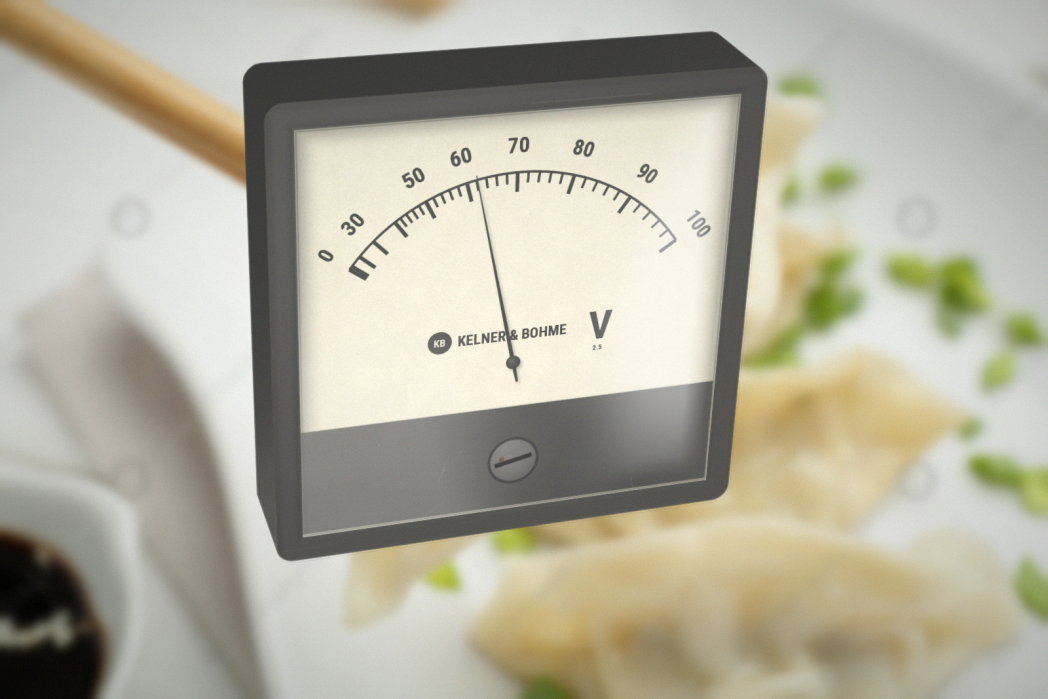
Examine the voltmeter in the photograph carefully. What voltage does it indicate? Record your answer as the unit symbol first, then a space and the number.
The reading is V 62
